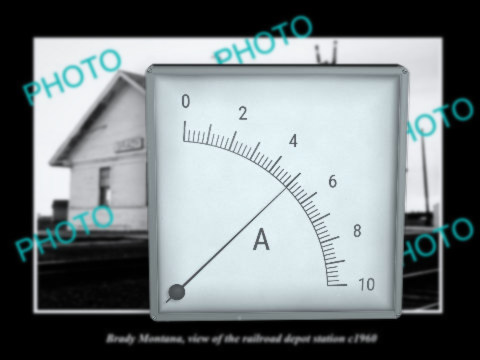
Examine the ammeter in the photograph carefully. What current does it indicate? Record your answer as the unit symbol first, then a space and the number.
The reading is A 5
